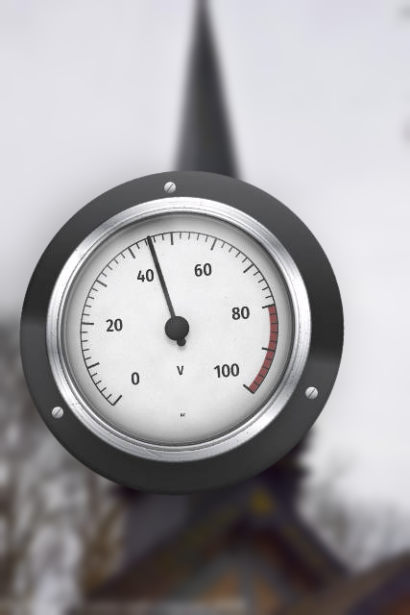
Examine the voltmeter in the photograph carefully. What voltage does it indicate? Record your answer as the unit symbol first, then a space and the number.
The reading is V 45
